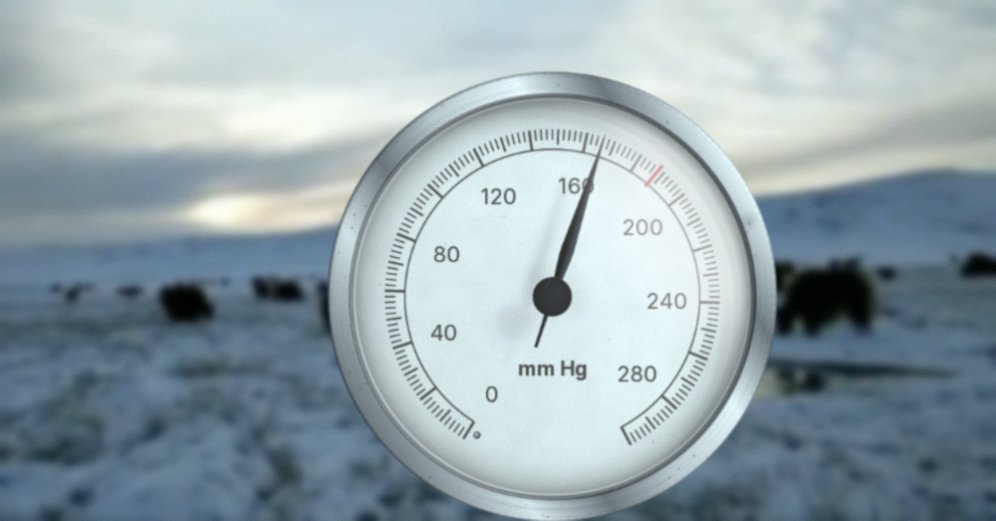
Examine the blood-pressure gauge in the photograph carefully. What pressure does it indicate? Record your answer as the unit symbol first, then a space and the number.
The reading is mmHg 166
